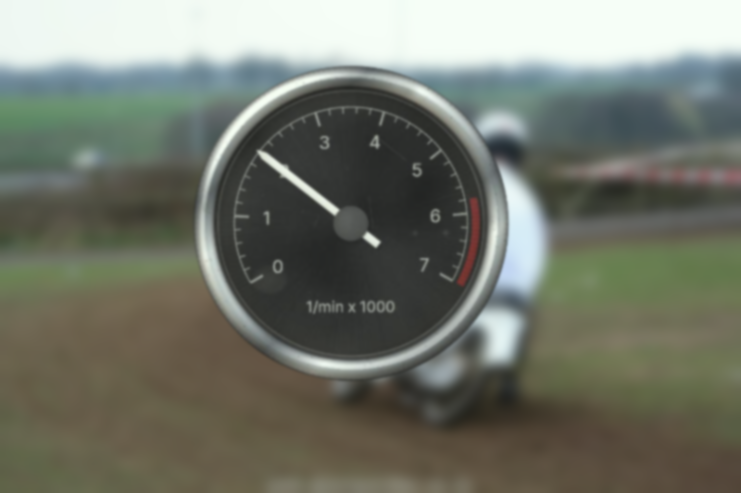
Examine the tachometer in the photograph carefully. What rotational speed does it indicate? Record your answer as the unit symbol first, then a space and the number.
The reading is rpm 2000
